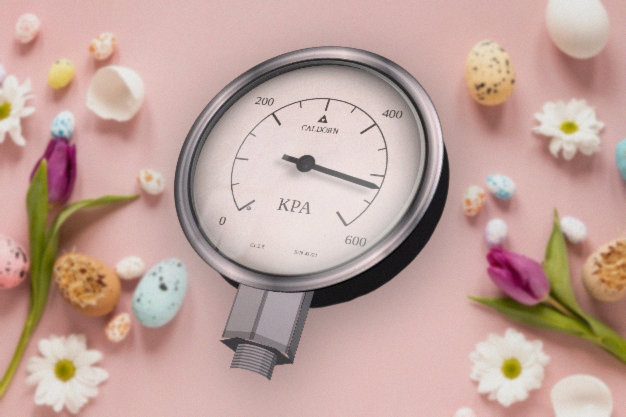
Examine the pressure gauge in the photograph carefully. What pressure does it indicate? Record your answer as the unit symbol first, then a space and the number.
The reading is kPa 525
